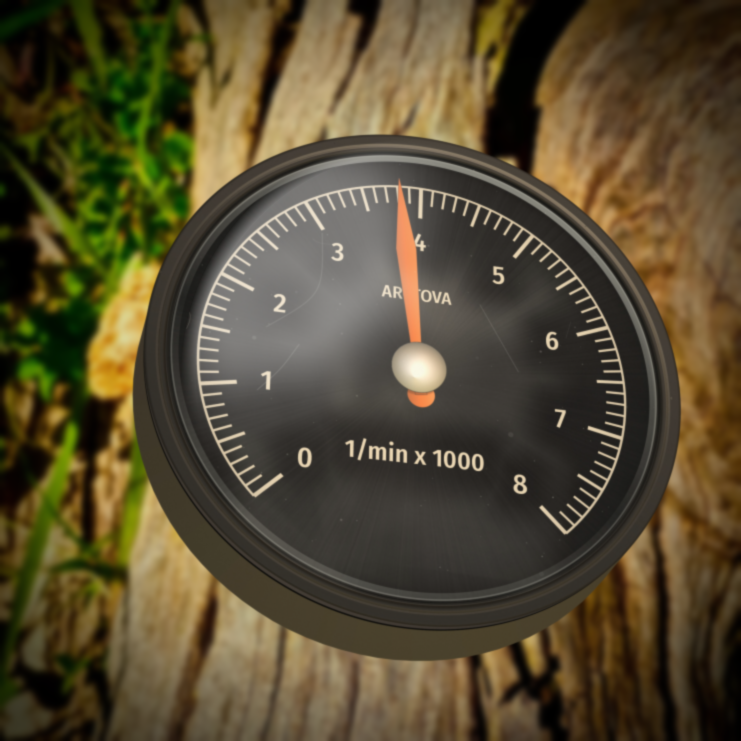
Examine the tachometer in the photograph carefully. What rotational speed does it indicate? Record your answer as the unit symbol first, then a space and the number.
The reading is rpm 3800
